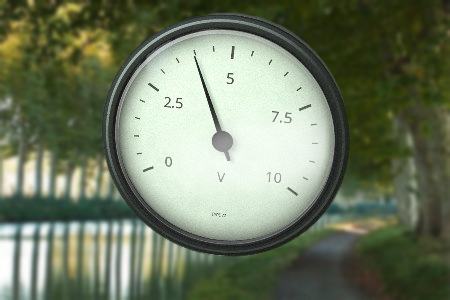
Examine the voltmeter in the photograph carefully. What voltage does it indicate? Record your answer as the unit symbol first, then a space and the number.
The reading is V 4
